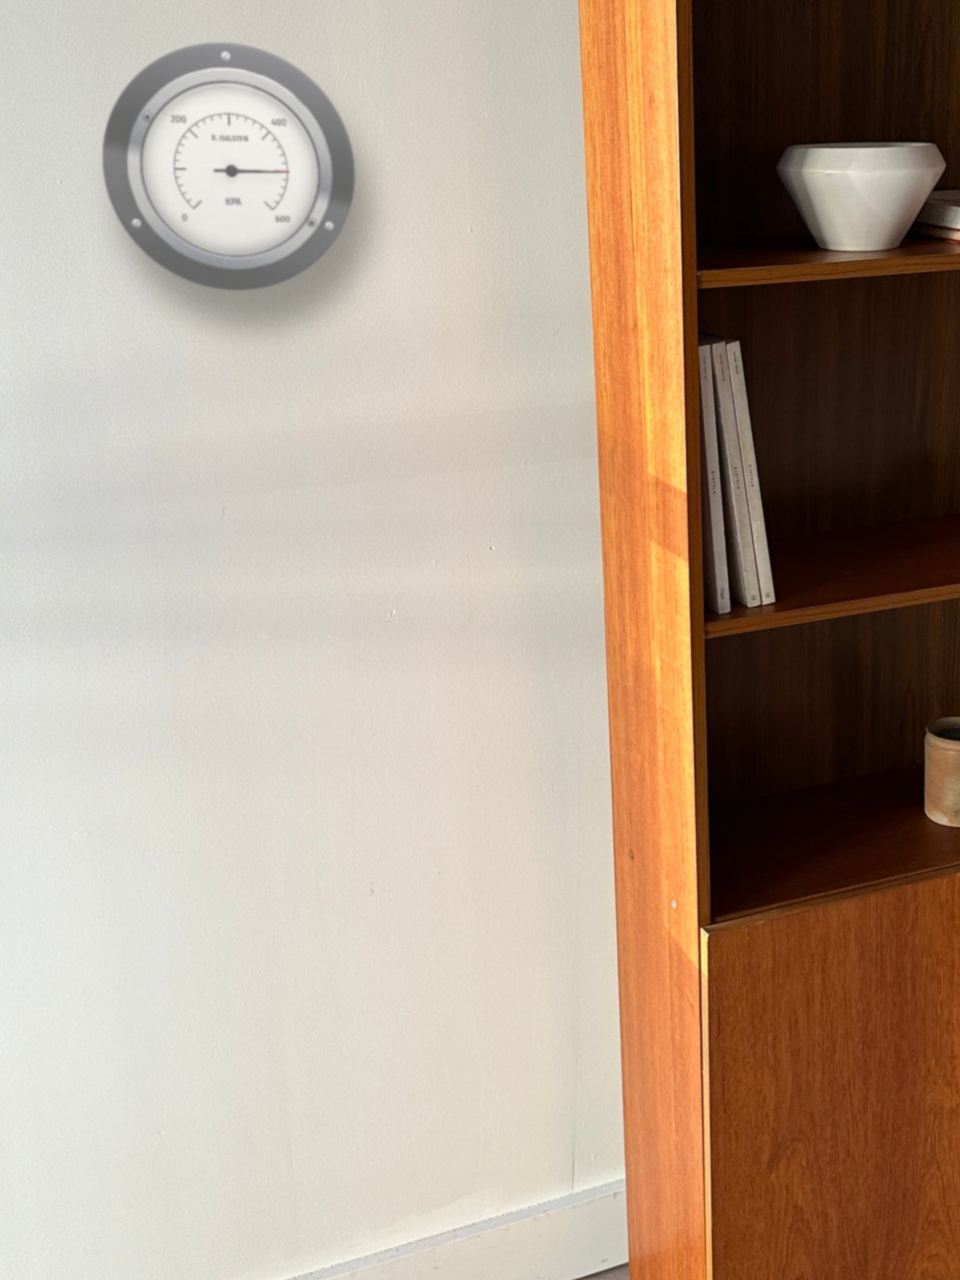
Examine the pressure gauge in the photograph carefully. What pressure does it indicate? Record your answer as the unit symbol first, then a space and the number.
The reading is kPa 500
